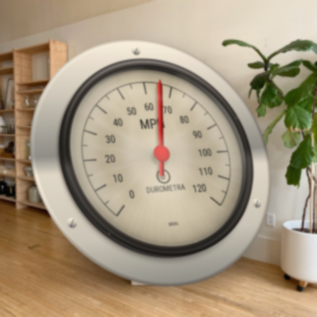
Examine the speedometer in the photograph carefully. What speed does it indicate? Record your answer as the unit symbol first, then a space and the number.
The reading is mph 65
